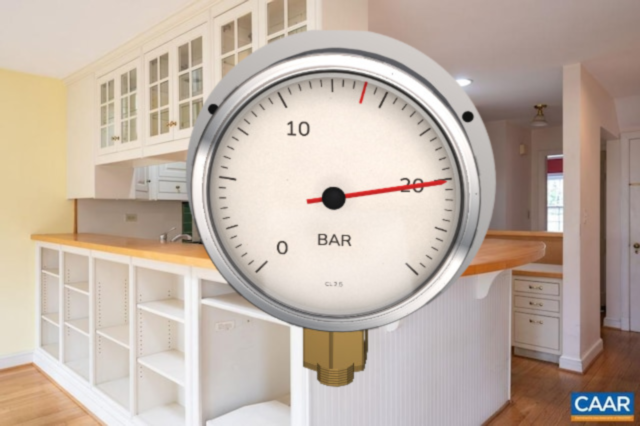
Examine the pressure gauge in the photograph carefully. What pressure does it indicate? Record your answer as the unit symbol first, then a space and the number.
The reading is bar 20
